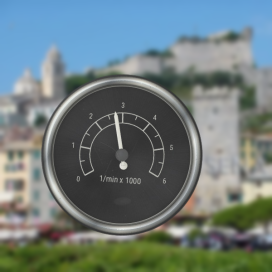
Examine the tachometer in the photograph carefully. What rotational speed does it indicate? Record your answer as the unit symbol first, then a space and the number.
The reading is rpm 2750
